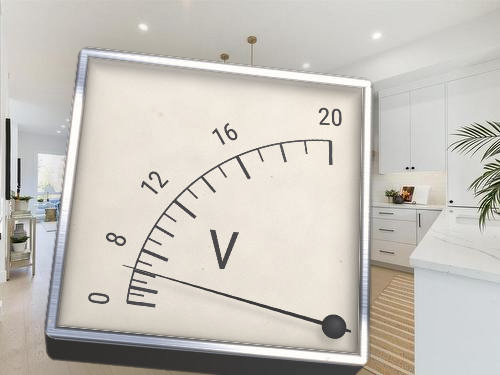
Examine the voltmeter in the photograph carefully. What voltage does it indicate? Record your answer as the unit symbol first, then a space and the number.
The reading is V 6
